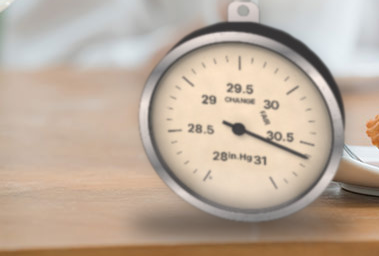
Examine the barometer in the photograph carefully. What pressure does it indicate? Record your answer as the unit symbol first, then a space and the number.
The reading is inHg 30.6
